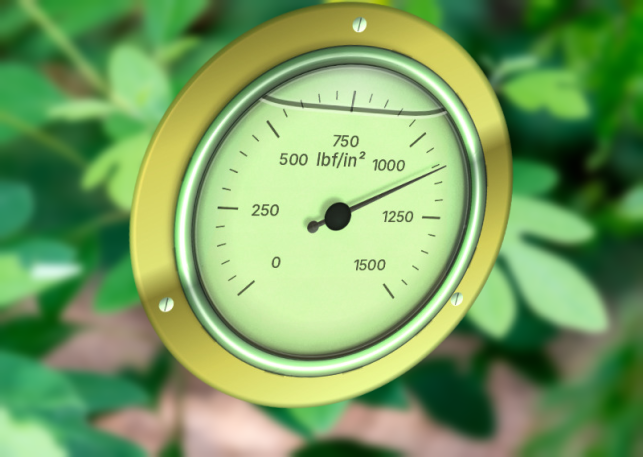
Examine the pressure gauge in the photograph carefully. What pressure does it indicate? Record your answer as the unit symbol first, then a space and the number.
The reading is psi 1100
